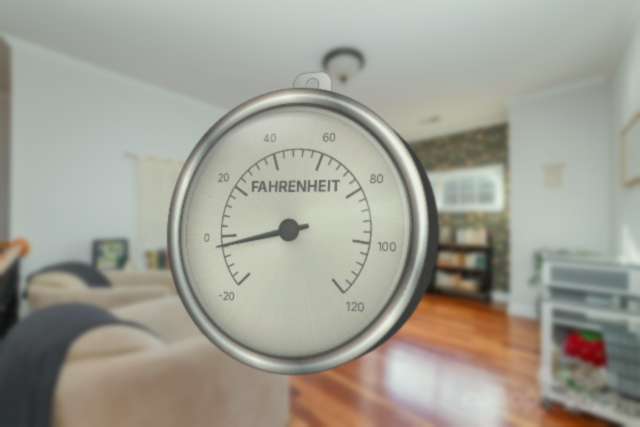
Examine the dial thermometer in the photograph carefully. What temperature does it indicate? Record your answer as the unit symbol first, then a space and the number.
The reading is °F -4
